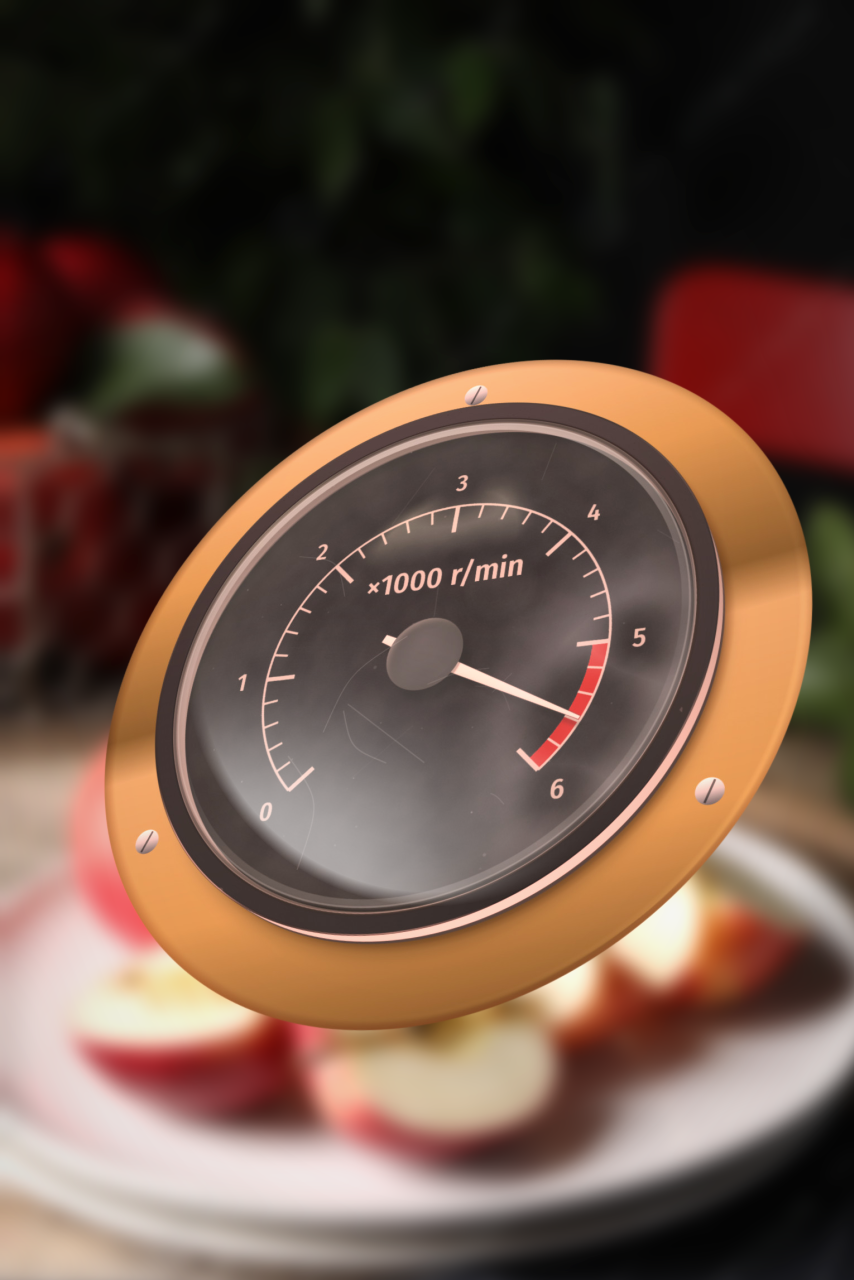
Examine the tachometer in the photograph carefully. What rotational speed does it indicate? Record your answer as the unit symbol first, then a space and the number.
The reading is rpm 5600
